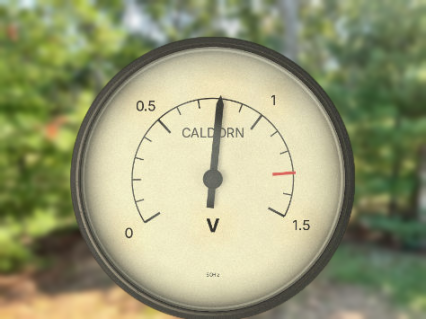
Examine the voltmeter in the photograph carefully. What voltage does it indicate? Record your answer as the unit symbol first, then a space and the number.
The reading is V 0.8
